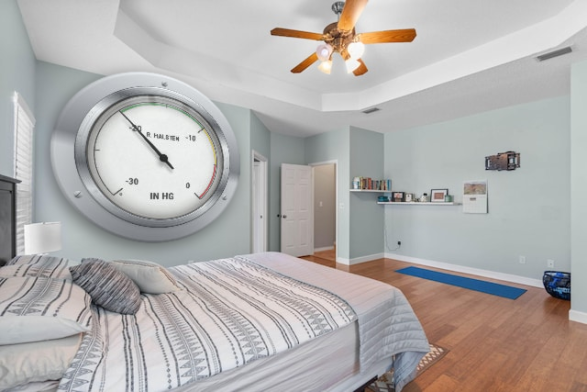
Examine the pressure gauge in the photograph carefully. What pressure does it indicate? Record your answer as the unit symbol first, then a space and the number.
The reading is inHg -20
